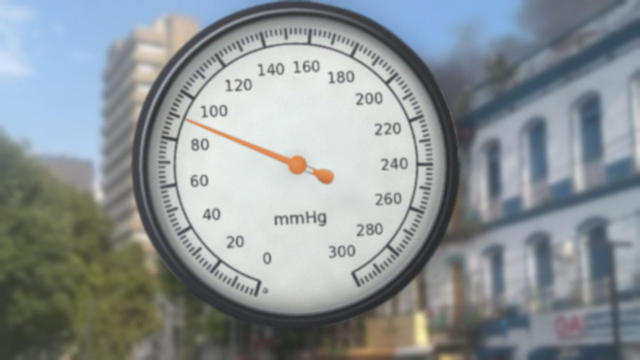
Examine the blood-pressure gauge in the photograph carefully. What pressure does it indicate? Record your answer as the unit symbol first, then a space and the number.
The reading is mmHg 90
